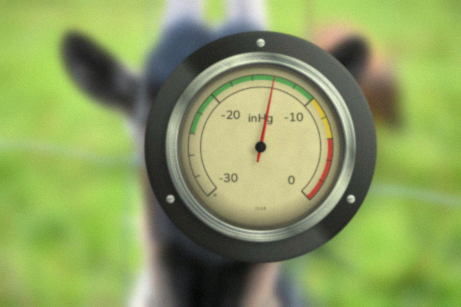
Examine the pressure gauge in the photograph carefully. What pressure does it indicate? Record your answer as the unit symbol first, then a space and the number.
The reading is inHg -14
